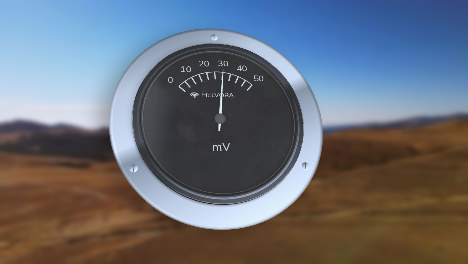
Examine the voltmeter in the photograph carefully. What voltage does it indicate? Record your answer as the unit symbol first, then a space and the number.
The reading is mV 30
